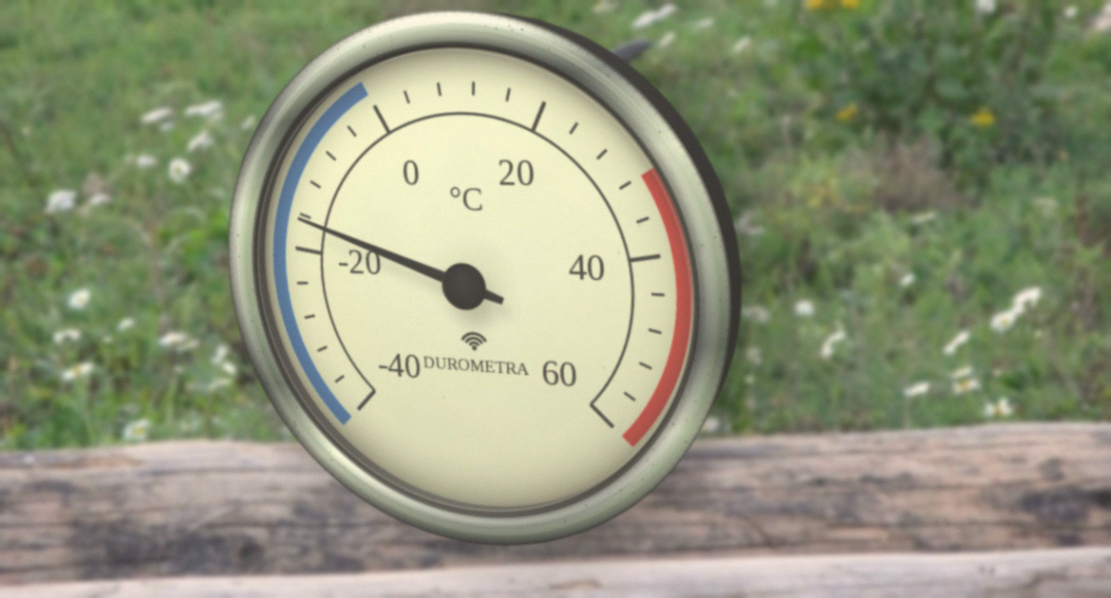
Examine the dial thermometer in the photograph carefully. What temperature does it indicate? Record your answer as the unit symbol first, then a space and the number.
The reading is °C -16
